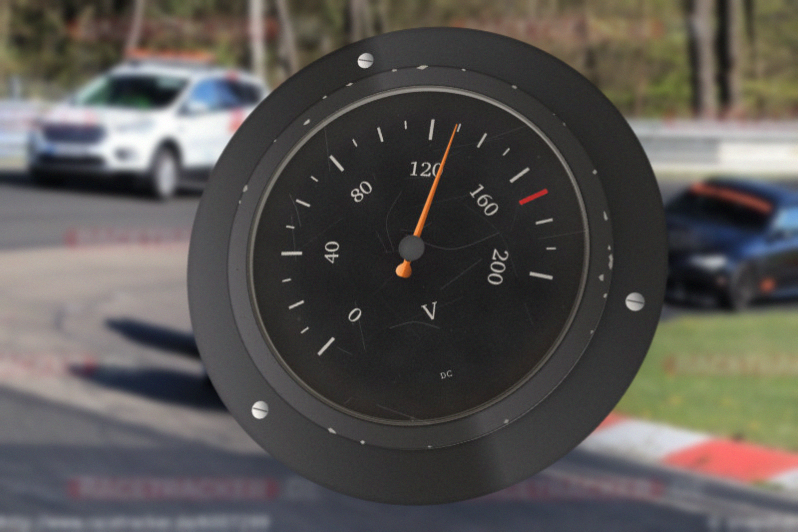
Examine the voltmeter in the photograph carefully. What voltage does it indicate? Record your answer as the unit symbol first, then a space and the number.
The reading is V 130
